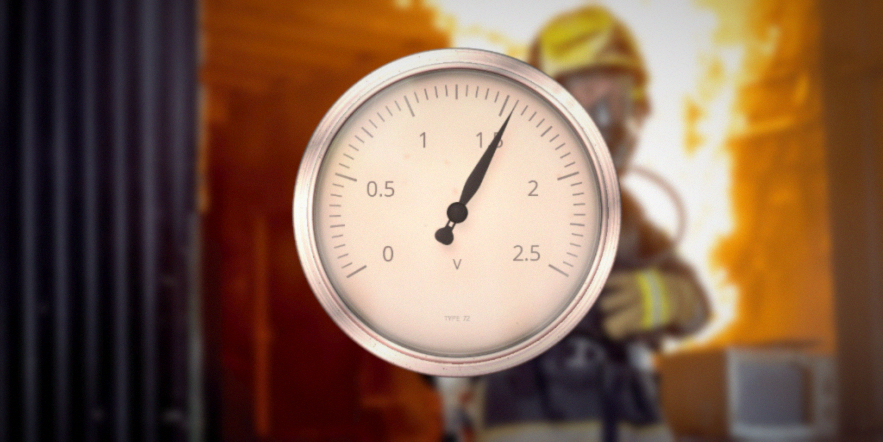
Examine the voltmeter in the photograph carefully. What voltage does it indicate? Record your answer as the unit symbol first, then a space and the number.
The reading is V 1.55
